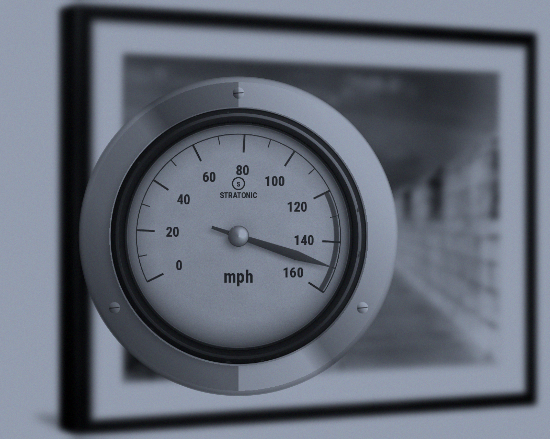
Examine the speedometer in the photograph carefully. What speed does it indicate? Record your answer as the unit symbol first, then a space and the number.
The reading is mph 150
